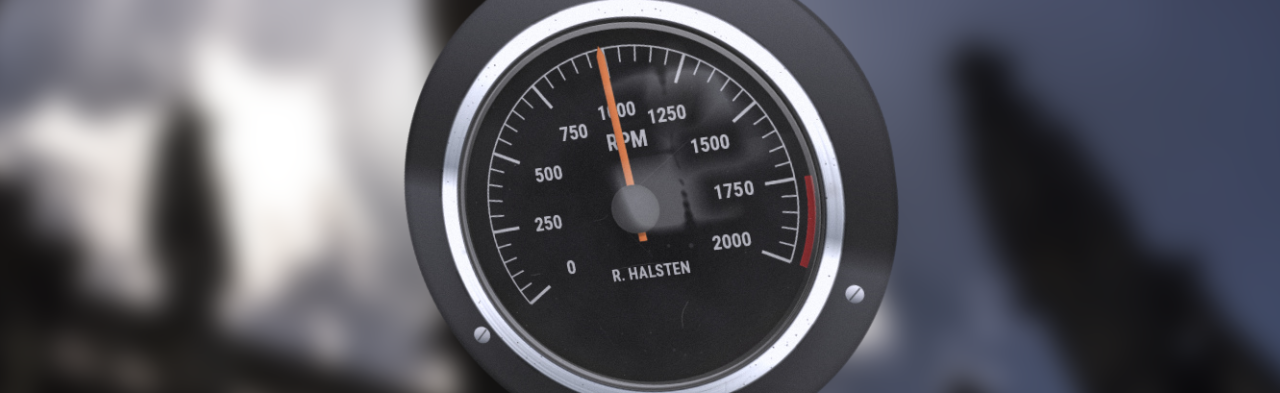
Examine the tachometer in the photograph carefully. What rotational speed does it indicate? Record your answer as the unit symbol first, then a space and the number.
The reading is rpm 1000
